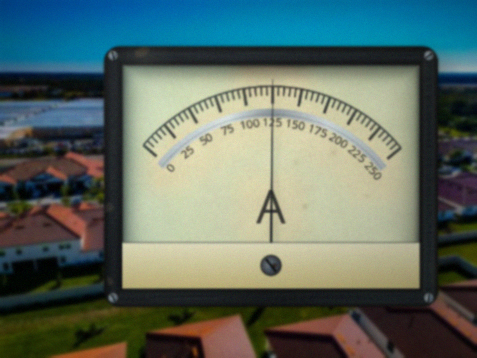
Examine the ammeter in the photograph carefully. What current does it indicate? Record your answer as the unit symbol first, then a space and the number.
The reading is A 125
